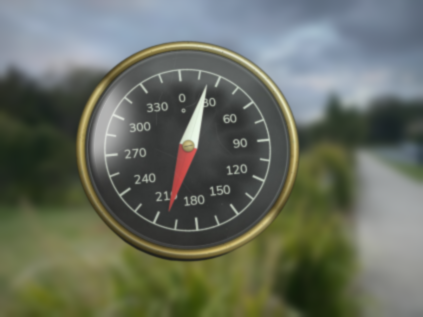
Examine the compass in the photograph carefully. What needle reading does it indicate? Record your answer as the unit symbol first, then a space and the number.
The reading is ° 202.5
